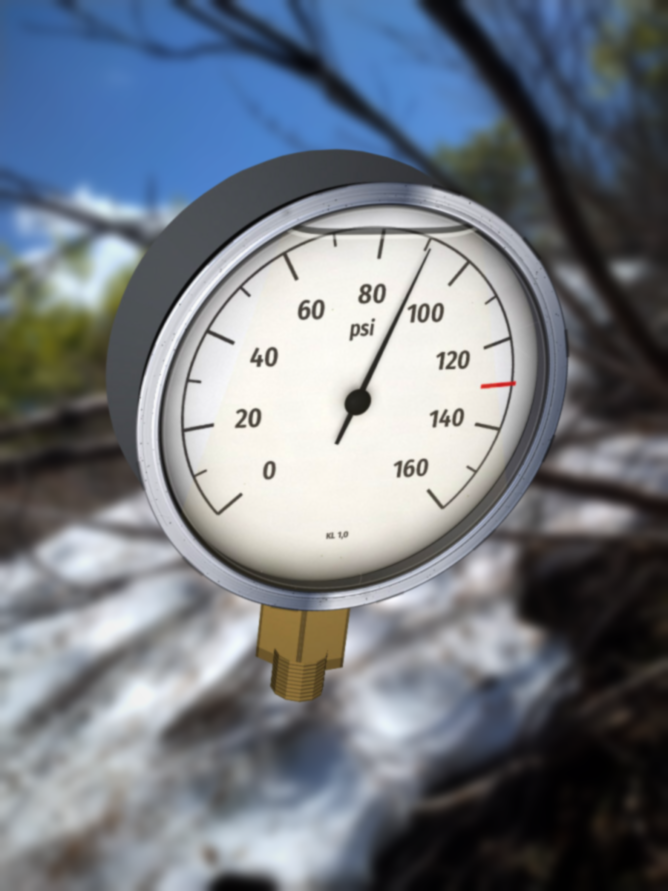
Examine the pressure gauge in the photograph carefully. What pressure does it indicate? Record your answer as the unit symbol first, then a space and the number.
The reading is psi 90
